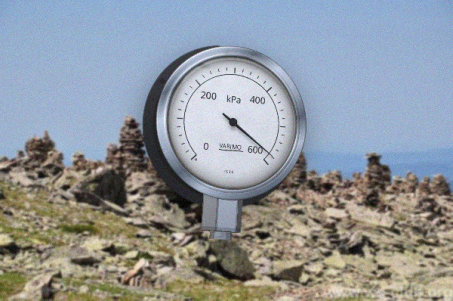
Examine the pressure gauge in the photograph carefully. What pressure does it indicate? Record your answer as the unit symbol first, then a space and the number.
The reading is kPa 580
